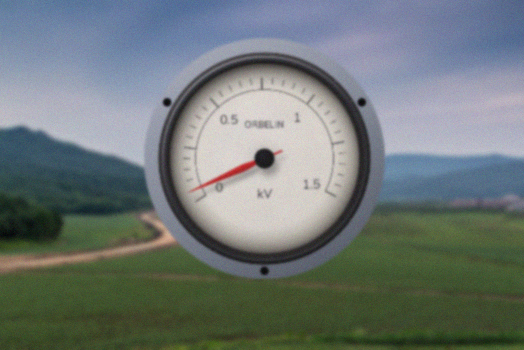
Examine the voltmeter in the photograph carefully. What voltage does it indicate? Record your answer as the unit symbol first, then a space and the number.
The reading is kV 0.05
